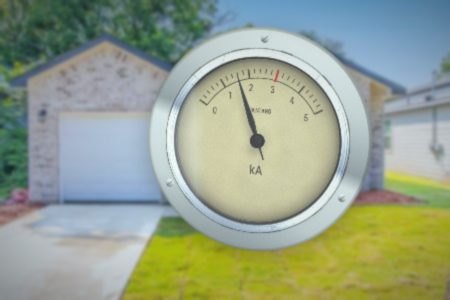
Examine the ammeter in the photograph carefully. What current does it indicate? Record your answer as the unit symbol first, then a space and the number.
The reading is kA 1.6
